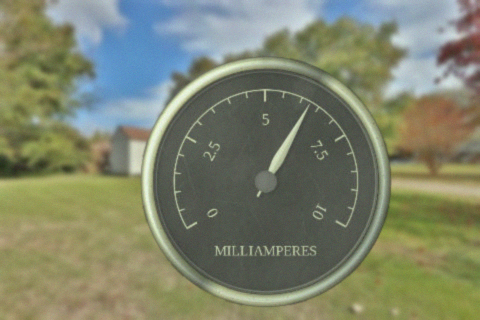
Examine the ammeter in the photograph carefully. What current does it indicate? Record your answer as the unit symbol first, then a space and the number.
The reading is mA 6.25
